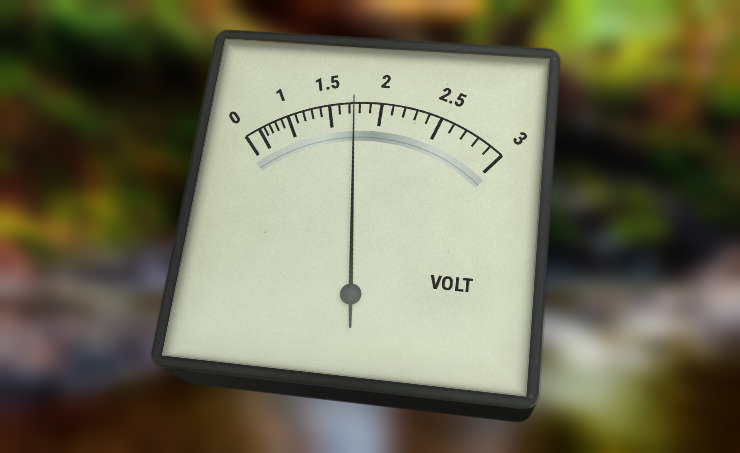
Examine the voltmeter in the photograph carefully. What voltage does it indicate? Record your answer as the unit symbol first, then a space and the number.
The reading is V 1.75
